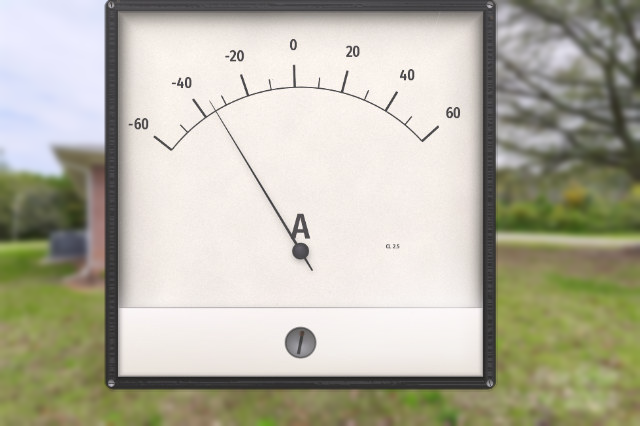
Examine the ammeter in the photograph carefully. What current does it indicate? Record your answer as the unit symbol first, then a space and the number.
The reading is A -35
